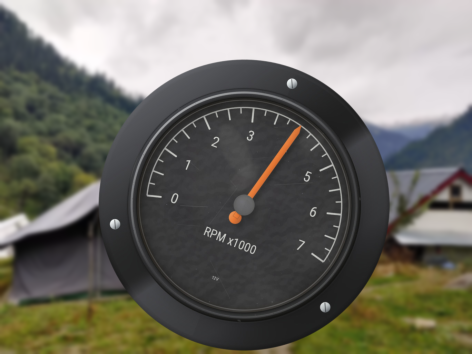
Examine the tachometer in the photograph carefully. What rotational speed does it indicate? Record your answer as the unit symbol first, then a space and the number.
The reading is rpm 4000
